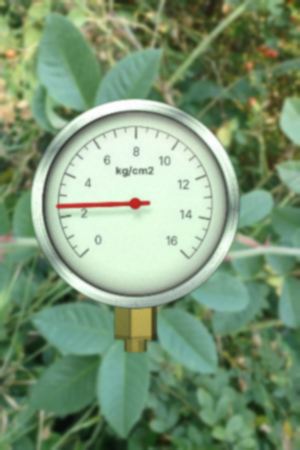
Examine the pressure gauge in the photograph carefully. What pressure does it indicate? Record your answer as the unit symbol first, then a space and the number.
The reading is kg/cm² 2.5
